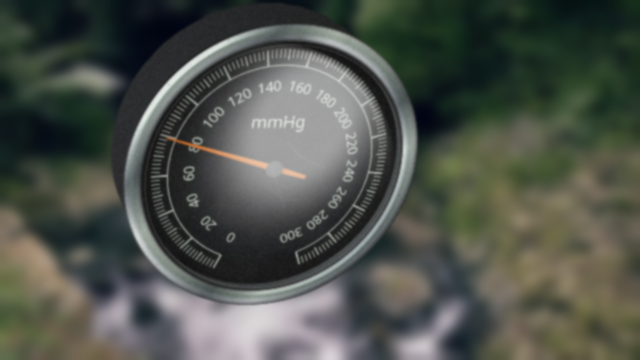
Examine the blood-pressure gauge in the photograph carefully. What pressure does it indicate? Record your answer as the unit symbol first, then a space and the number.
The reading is mmHg 80
